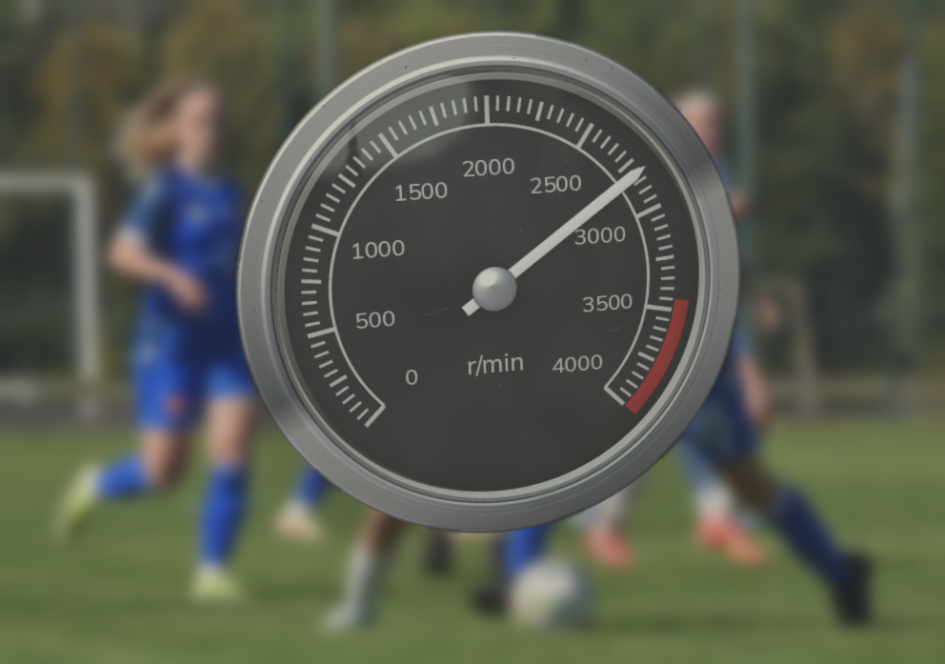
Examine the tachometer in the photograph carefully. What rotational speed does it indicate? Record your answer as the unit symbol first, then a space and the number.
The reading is rpm 2800
